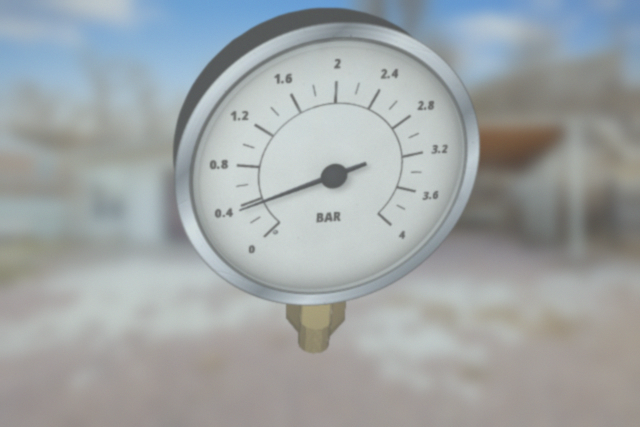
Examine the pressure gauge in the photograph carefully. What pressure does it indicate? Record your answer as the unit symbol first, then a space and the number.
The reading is bar 0.4
